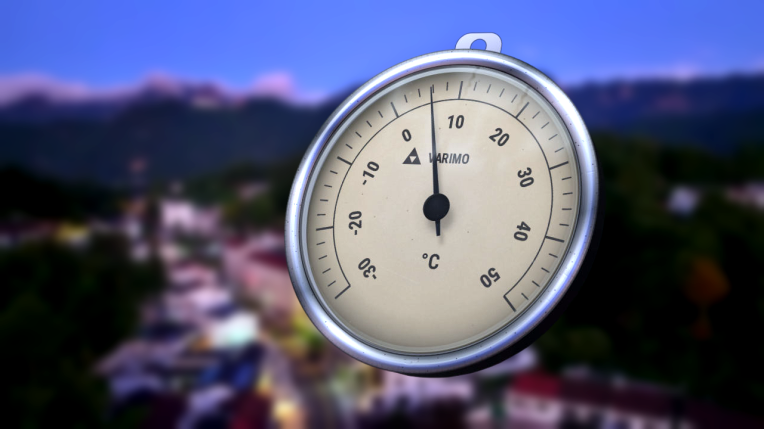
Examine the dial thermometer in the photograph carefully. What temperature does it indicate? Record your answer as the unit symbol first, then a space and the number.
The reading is °C 6
